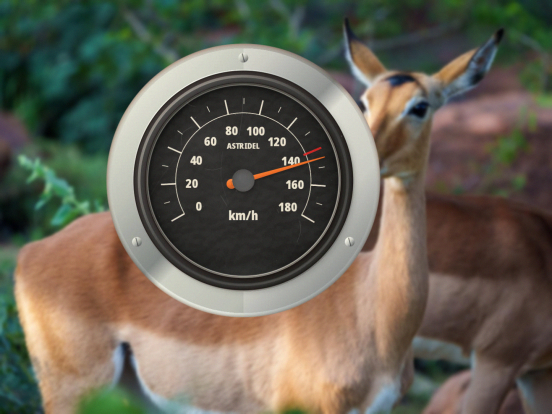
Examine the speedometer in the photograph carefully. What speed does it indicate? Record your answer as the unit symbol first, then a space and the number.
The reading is km/h 145
